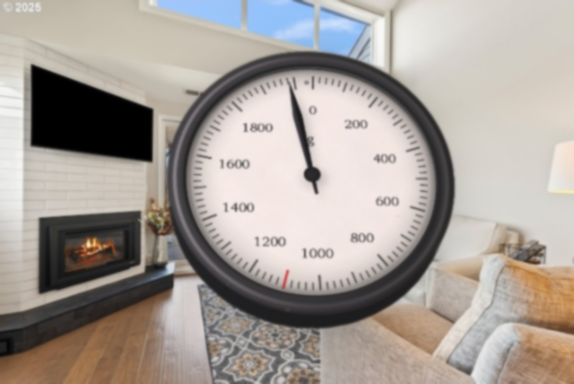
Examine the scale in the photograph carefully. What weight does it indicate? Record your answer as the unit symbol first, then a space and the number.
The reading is g 1980
